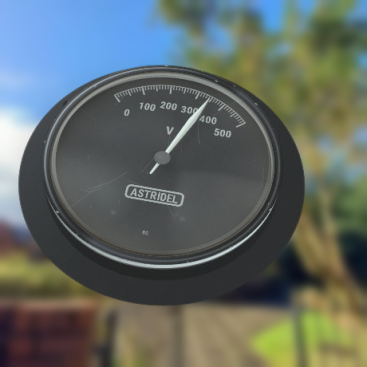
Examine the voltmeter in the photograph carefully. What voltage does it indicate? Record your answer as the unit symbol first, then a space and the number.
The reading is V 350
